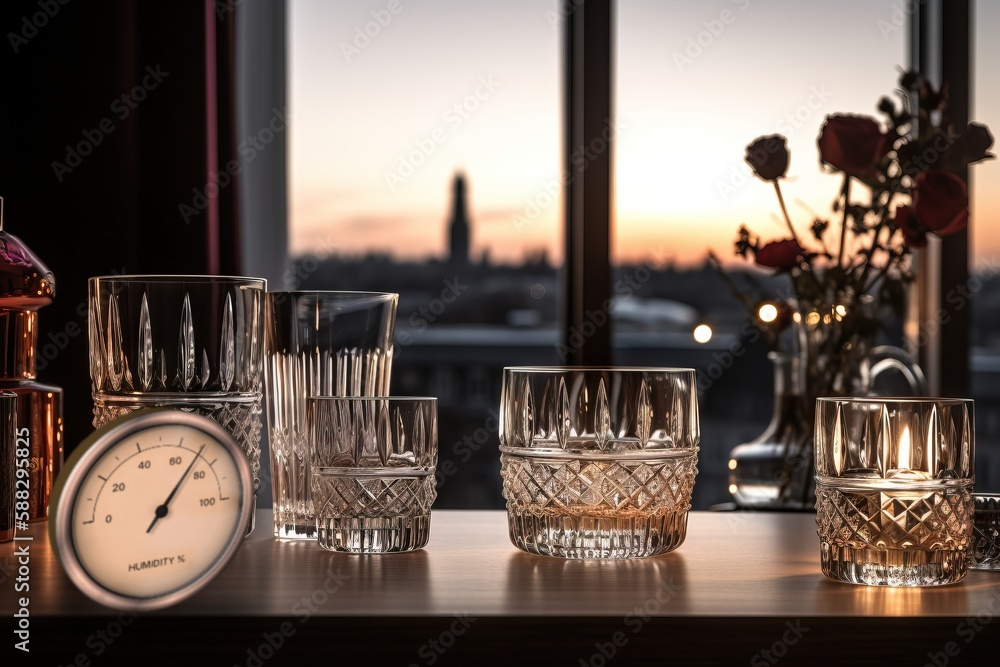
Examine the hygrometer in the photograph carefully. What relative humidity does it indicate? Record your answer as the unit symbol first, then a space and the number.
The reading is % 70
